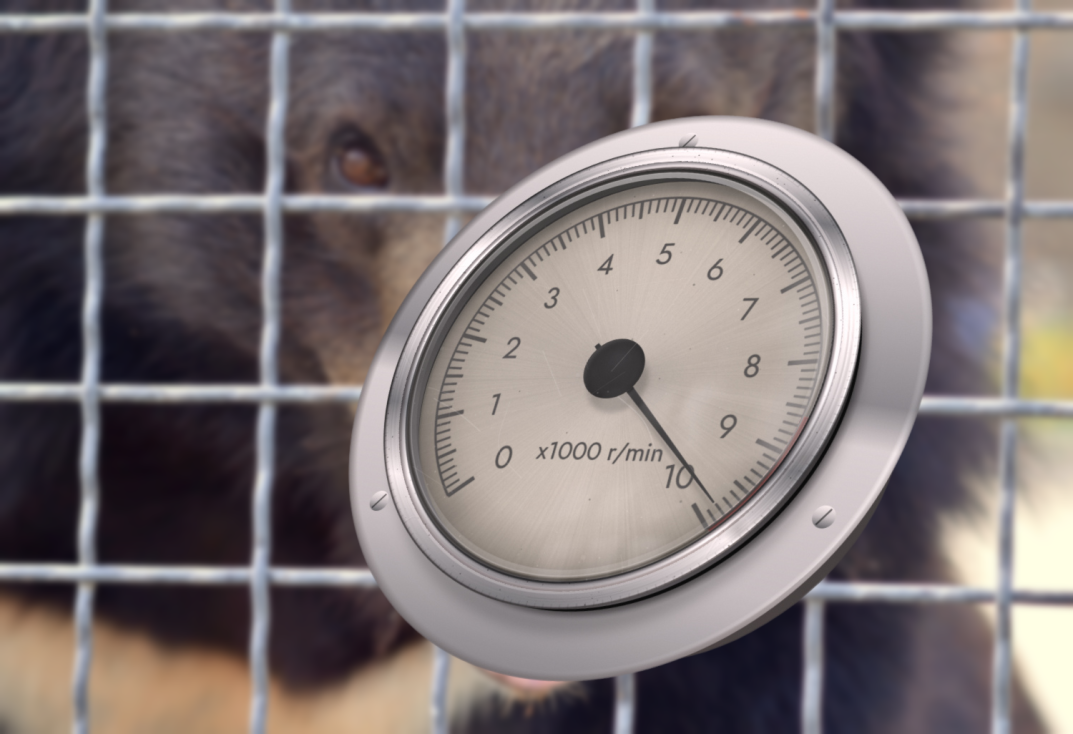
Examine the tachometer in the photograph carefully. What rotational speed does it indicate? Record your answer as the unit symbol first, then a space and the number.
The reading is rpm 9800
